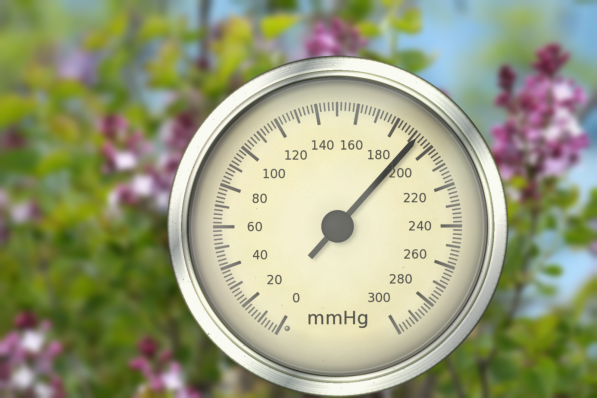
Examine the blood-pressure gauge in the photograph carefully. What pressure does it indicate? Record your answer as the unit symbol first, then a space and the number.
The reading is mmHg 192
